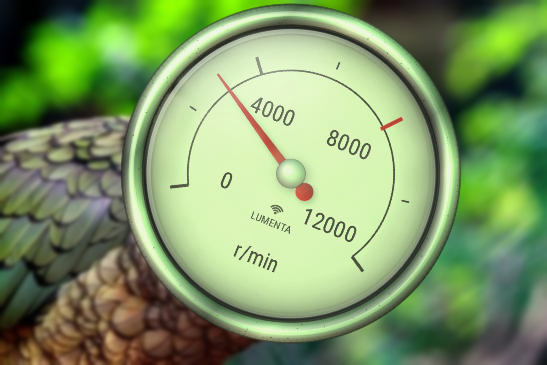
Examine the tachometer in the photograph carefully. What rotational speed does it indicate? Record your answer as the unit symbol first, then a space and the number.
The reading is rpm 3000
